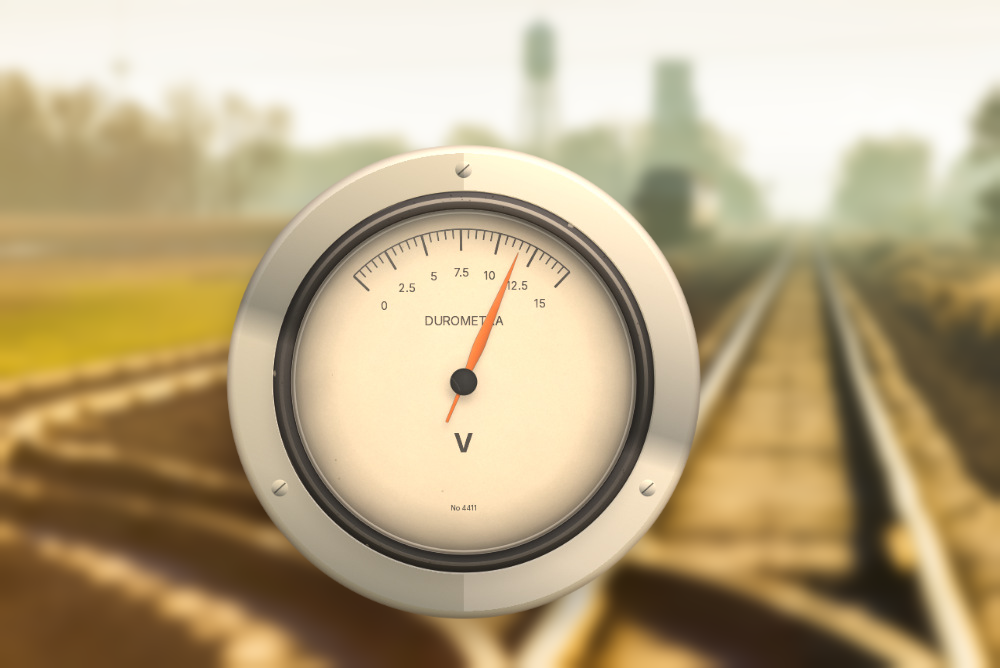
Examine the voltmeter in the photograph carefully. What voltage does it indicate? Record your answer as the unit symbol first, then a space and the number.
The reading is V 11.5
